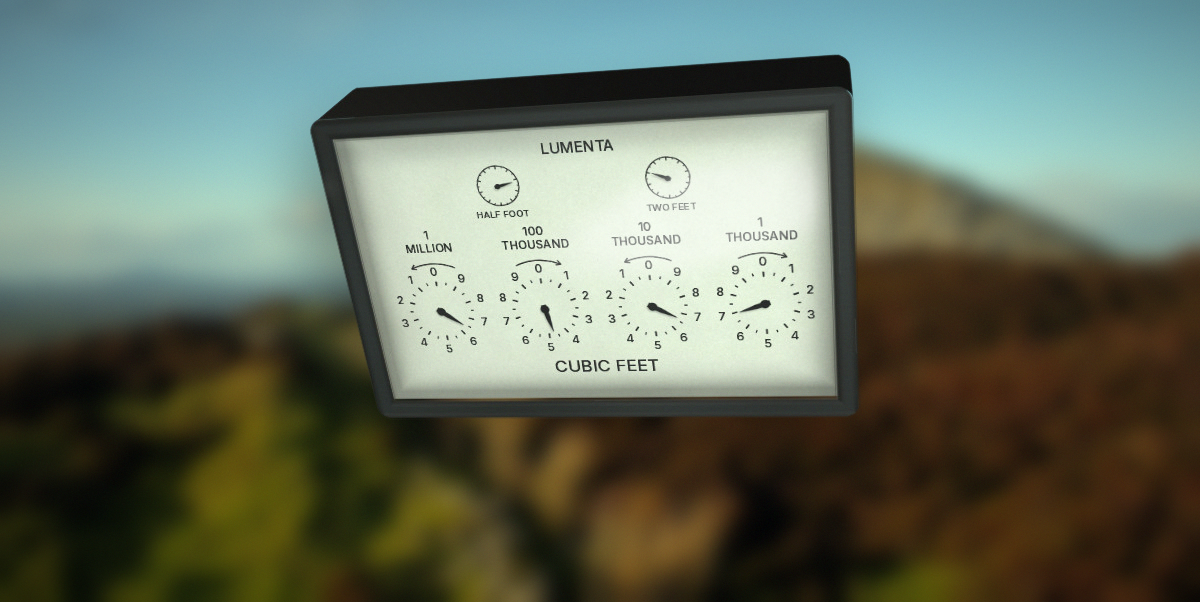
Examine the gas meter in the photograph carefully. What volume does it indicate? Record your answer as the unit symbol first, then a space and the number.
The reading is ft³ 646700
